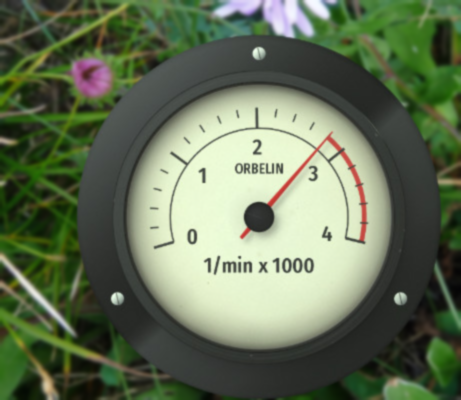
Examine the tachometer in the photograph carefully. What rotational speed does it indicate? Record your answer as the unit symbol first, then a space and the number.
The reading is rpm 2800
